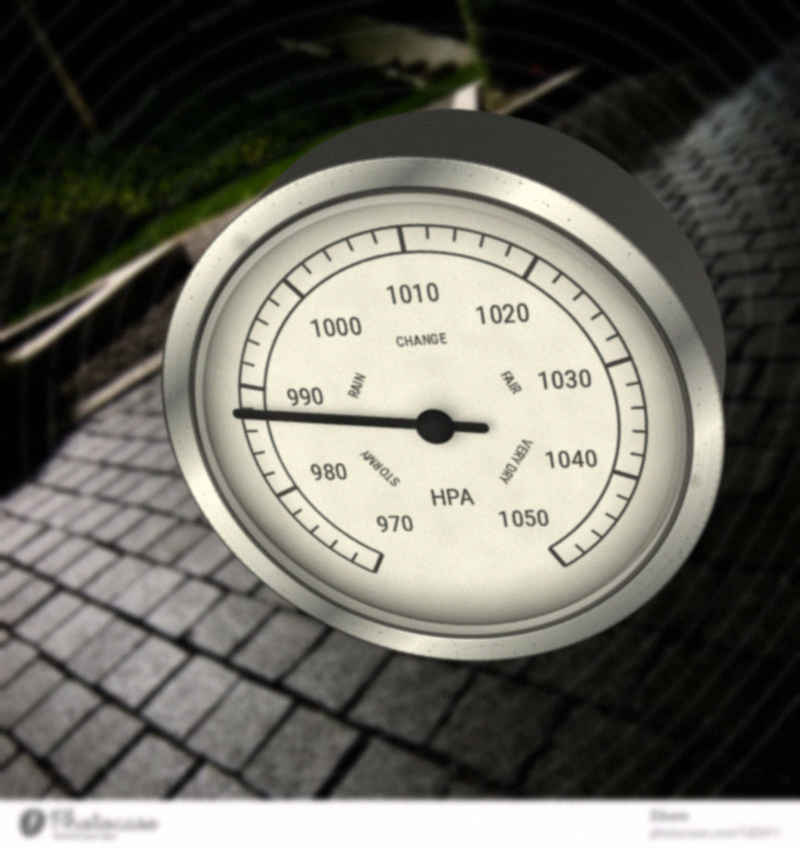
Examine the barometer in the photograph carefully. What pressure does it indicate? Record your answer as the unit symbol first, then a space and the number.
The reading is hPa 988
